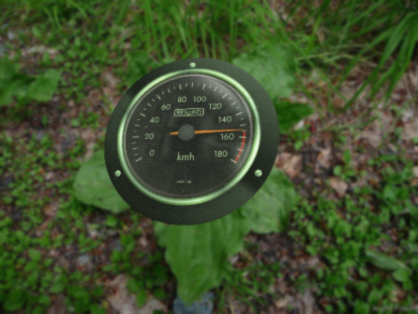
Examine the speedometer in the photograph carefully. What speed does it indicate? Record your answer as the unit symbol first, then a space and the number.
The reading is km/h 155
